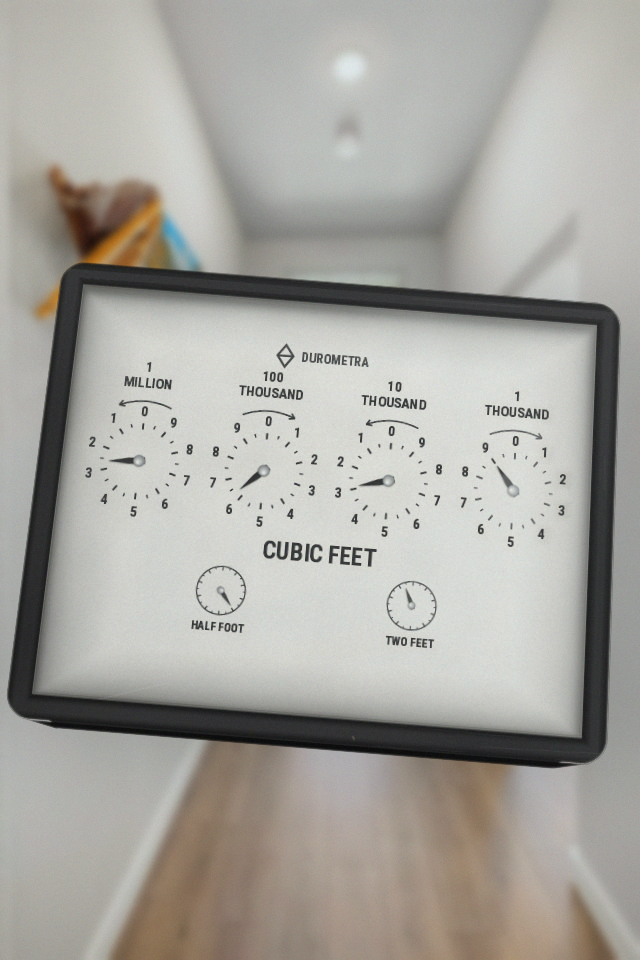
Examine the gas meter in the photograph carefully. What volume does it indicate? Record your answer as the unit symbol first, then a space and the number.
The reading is ft³ 262900
